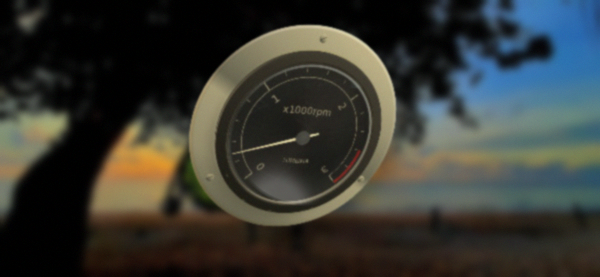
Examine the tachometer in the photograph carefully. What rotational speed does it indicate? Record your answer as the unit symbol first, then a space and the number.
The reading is rpm 300
